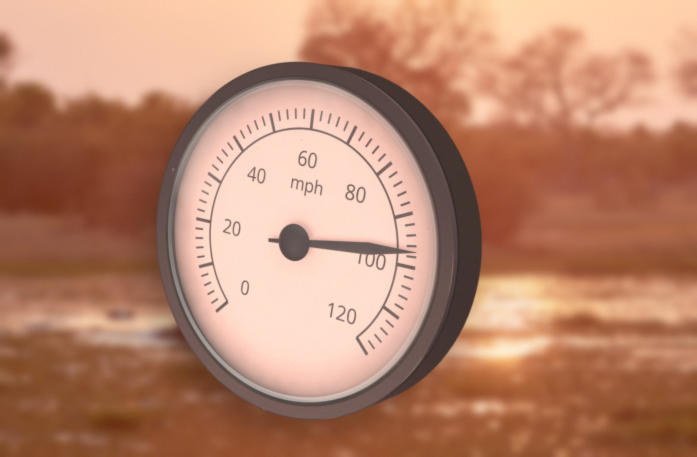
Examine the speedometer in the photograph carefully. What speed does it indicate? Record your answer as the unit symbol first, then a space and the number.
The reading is mph 97
